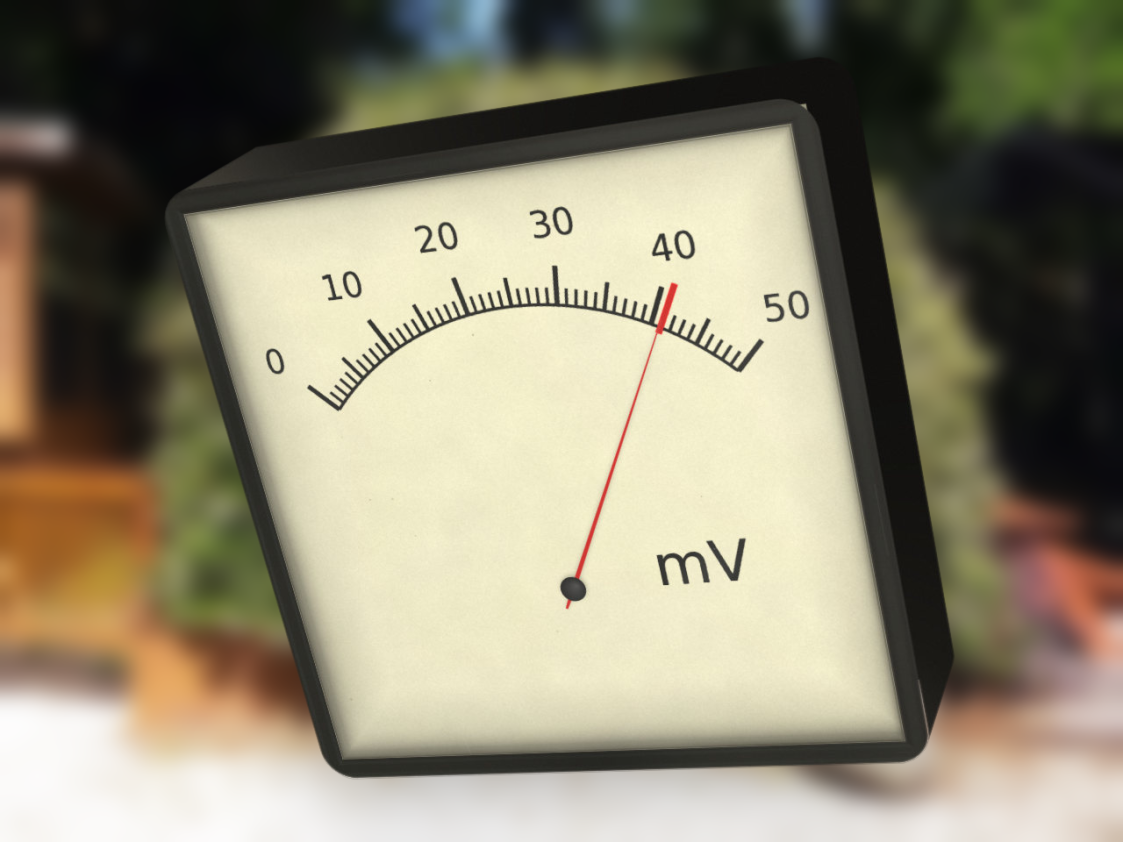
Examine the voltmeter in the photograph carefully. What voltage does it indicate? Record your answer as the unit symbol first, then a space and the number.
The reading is mV 41
